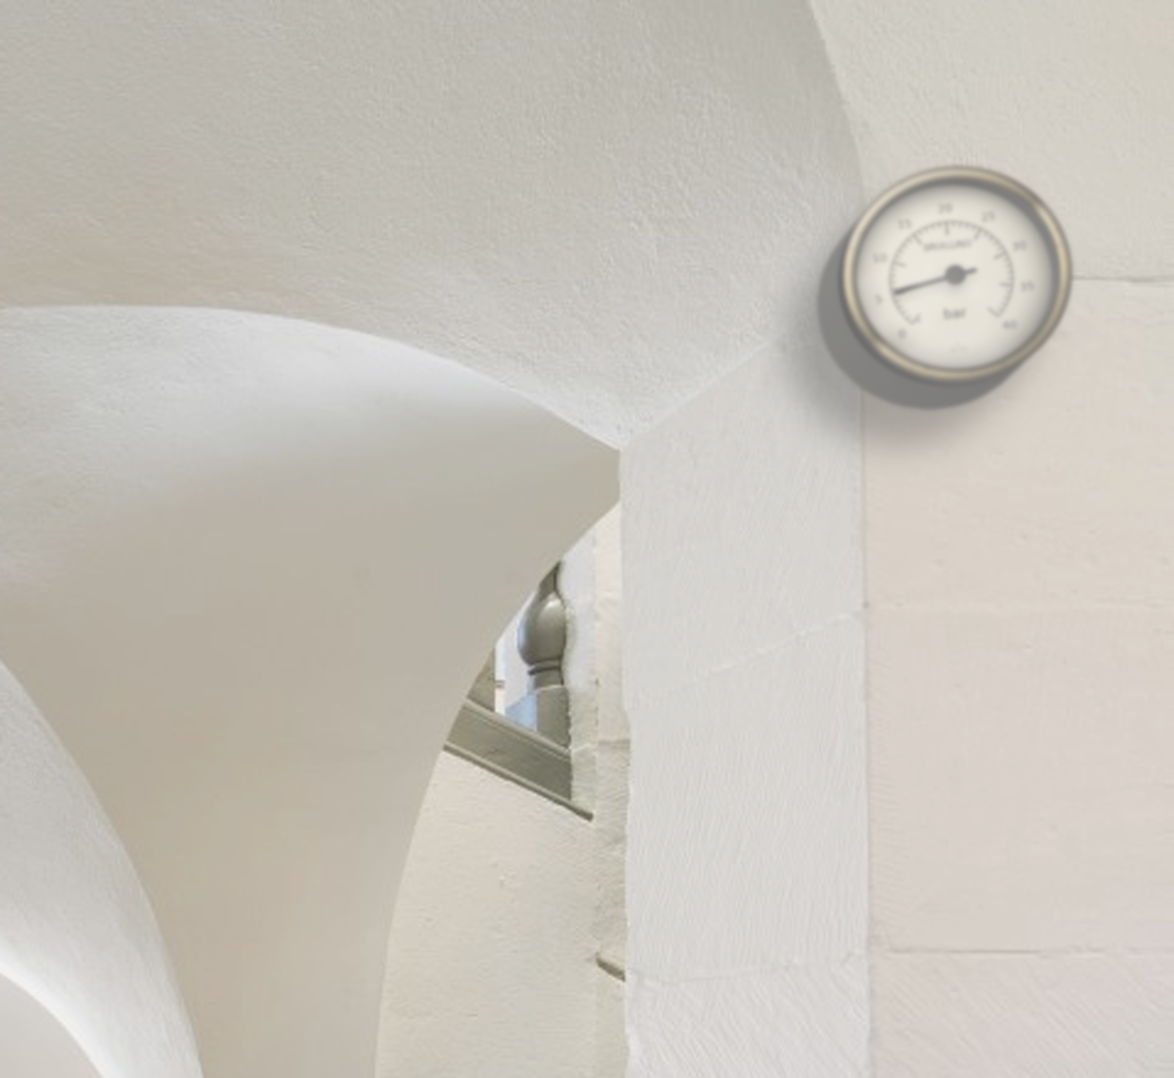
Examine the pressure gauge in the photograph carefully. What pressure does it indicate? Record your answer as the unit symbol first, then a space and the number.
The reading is bar 5
